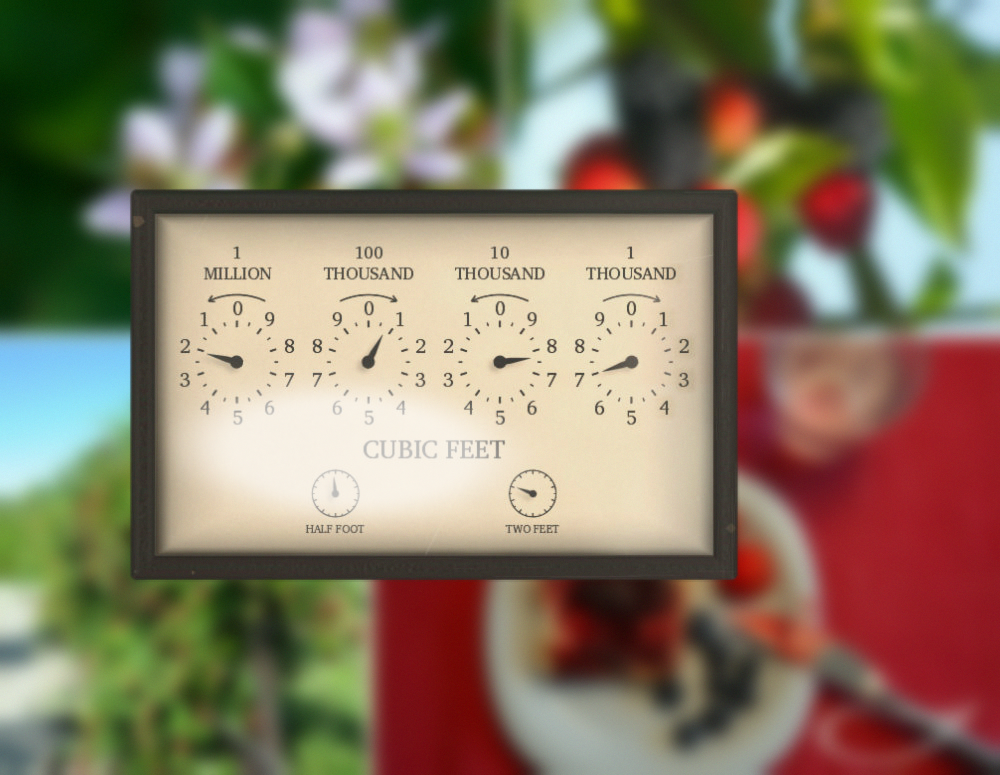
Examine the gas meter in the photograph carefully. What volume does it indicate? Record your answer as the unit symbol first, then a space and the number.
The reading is ft³ 207700
